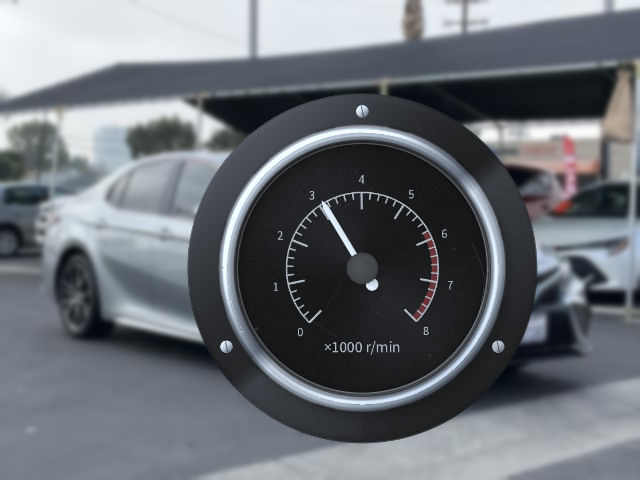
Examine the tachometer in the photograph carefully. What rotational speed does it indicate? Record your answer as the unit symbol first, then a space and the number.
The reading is rpm 3100
